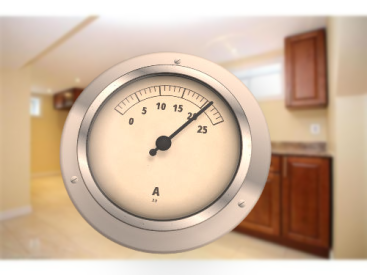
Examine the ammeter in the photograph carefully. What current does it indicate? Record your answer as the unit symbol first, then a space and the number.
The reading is A 21
